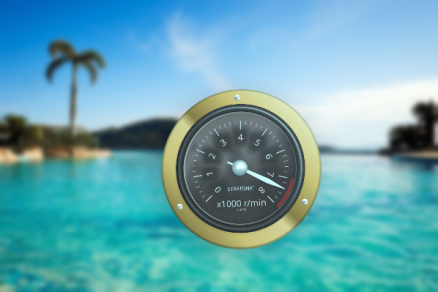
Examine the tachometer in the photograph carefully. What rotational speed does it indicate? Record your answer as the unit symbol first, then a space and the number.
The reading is rpm 7400
